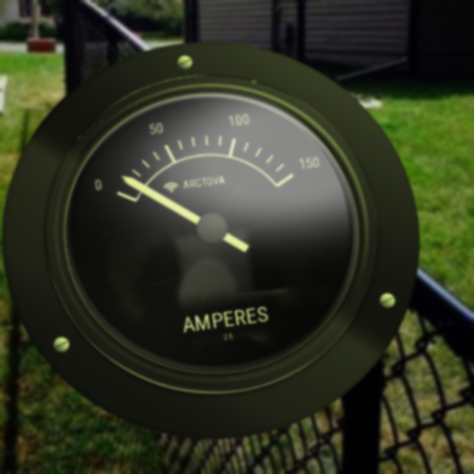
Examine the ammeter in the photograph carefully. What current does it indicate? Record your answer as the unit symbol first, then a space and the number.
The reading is A 10
